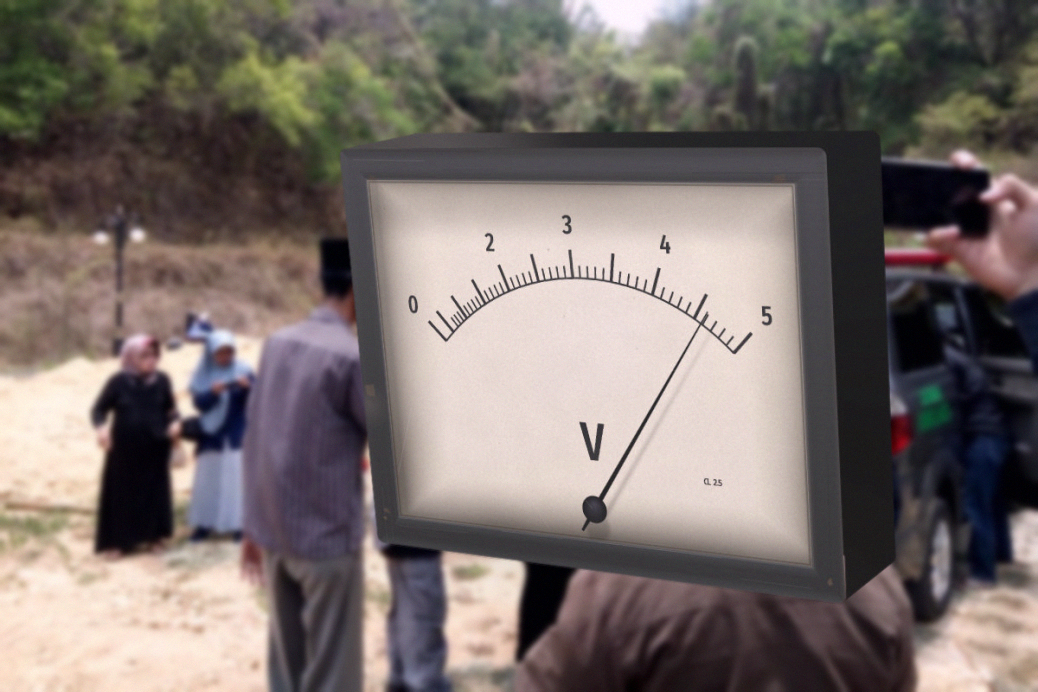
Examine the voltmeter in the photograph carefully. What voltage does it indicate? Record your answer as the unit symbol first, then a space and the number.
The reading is V 4.6
